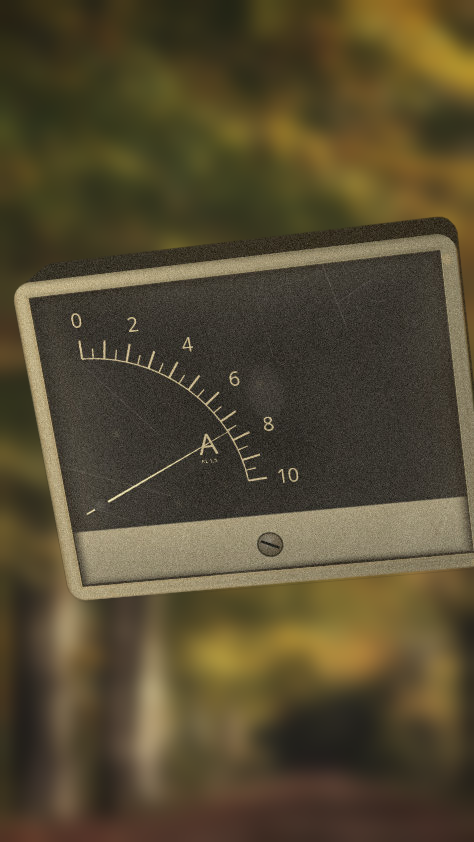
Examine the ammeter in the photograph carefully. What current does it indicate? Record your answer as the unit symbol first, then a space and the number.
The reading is A 7.5
